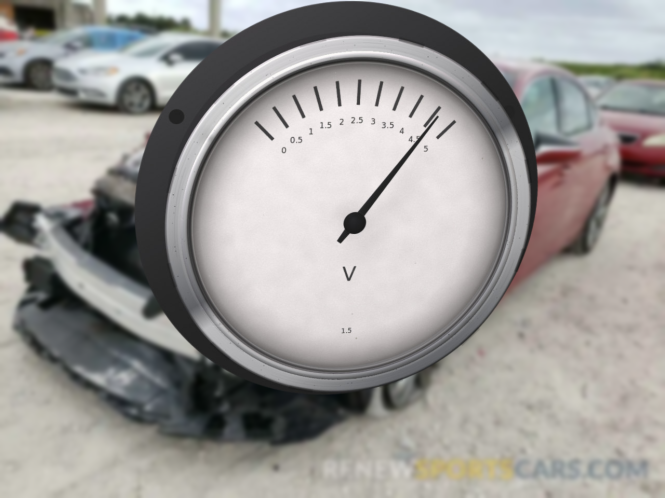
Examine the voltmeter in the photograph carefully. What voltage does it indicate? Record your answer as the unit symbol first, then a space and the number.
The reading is V 4.5
